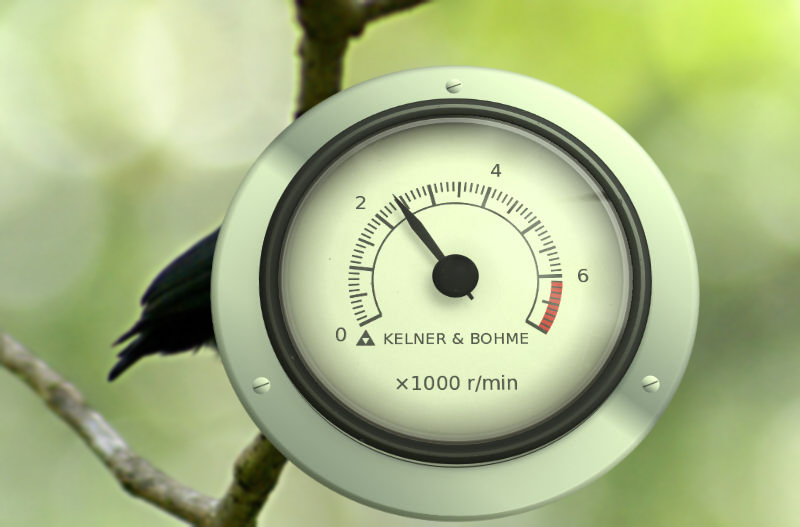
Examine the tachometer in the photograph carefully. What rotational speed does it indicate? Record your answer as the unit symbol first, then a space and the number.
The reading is rpm 2400
